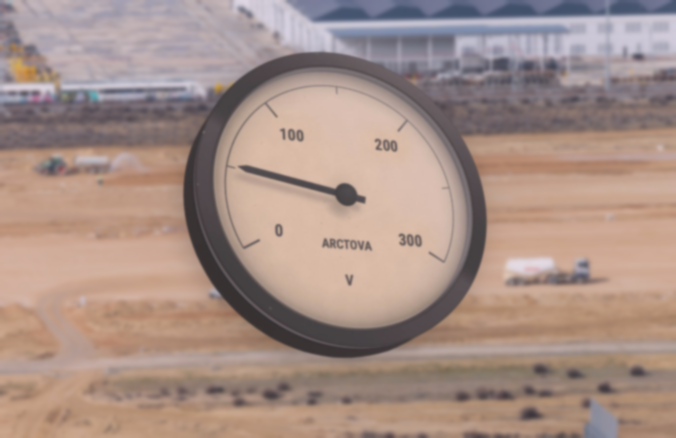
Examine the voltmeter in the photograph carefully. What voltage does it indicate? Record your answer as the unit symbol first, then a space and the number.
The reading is V 50
